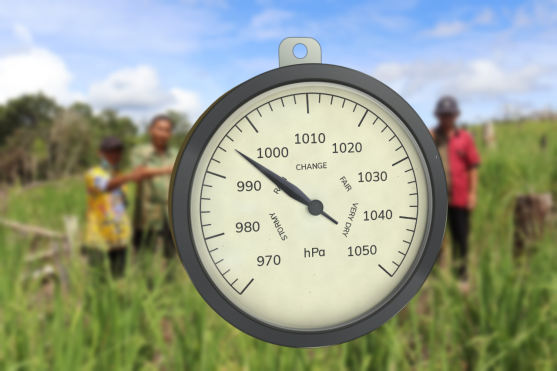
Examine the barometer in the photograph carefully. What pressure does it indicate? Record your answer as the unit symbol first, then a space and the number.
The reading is hPa 995
